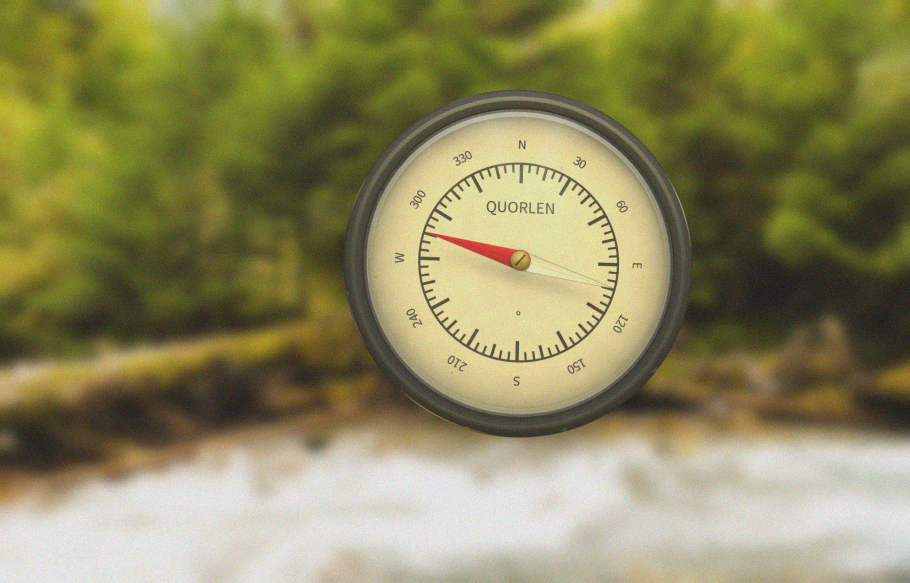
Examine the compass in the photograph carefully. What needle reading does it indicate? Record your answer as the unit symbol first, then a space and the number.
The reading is ° 285
